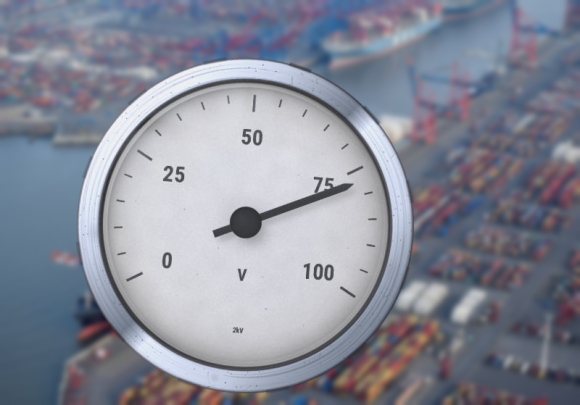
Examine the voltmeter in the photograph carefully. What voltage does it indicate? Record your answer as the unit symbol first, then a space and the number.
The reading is V 77.5
